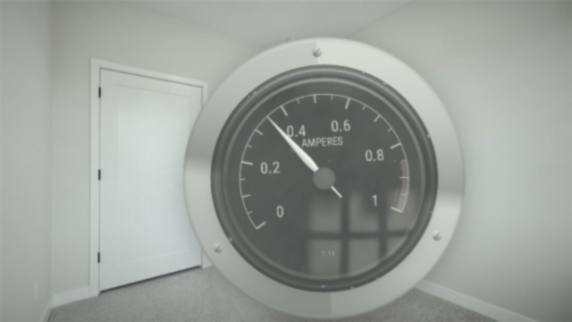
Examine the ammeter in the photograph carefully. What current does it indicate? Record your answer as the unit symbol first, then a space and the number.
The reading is A 0.35
